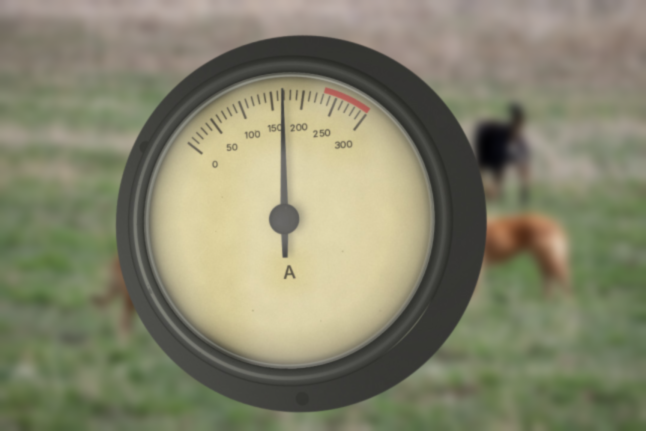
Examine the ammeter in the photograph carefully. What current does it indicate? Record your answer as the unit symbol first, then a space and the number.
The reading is A 170
